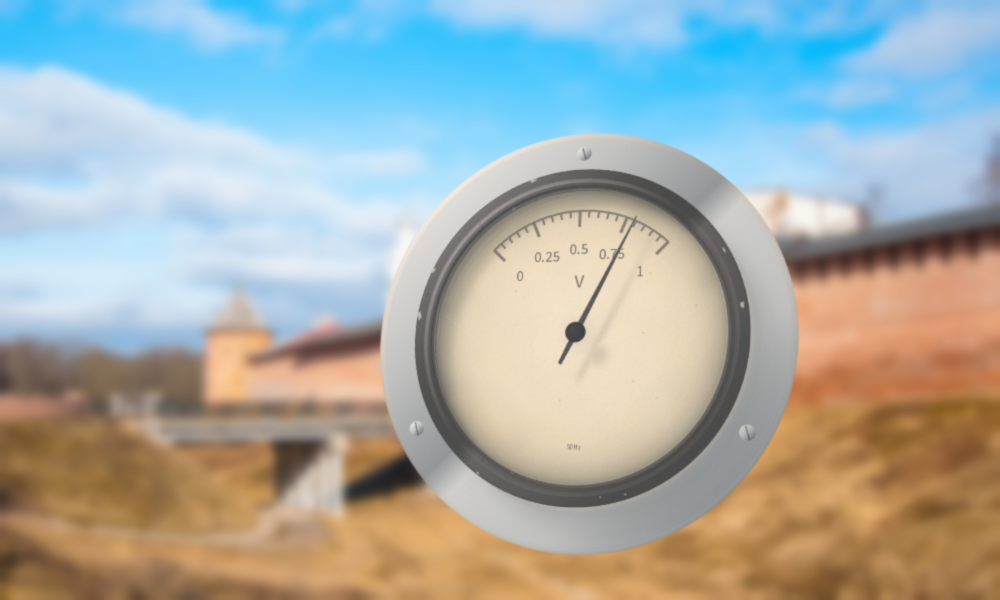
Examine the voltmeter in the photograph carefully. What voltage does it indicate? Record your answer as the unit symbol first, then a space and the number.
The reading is V 0.8
